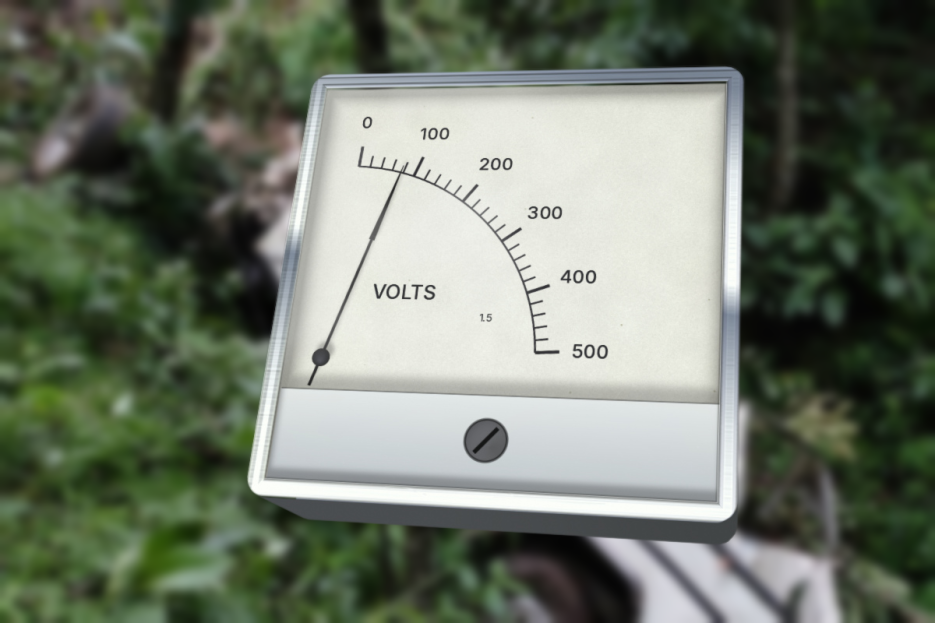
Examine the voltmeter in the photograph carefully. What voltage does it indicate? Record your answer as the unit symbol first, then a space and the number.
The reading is V 80
